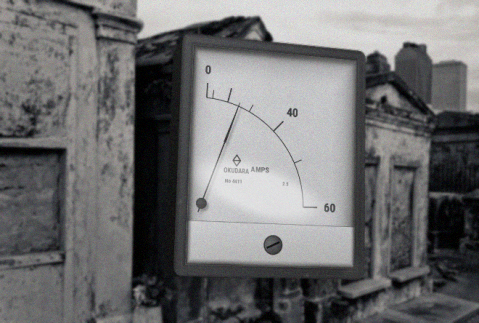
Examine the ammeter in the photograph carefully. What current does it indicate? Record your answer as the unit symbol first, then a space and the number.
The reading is A 25
